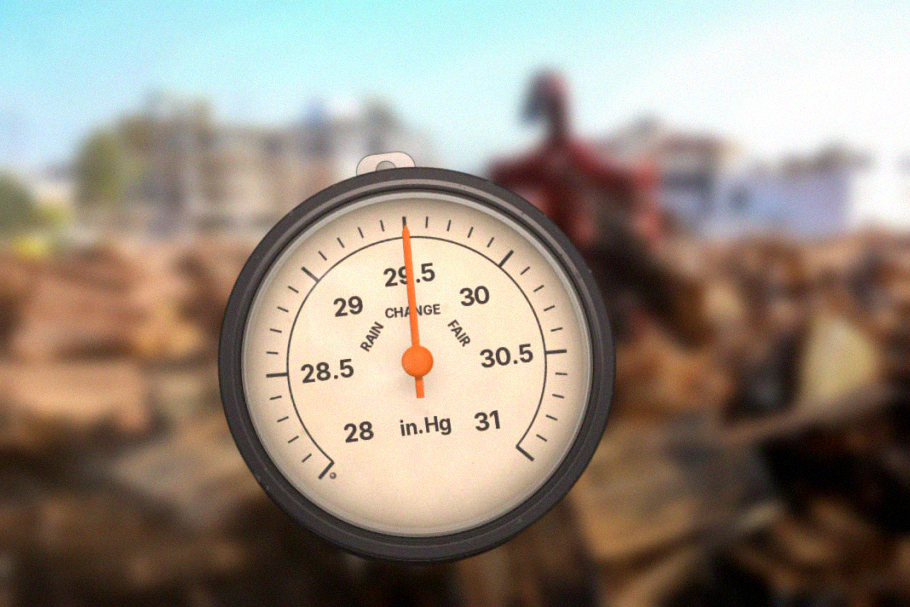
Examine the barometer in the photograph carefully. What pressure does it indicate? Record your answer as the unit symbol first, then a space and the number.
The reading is inHg 29.5
